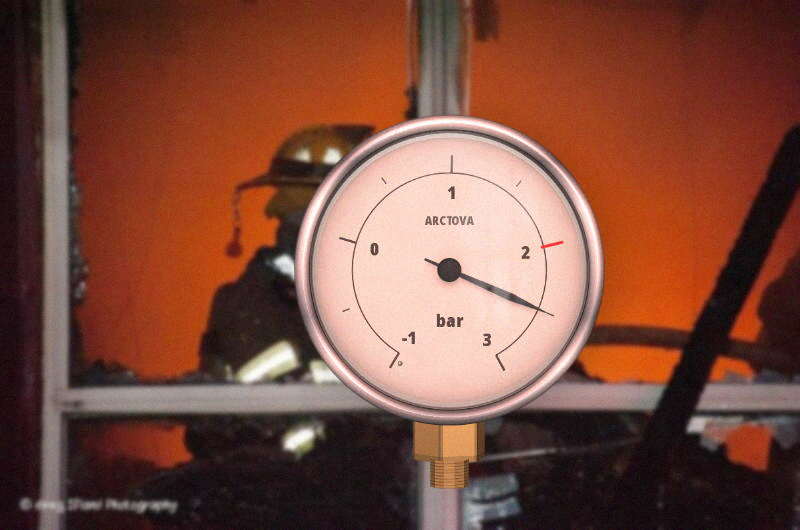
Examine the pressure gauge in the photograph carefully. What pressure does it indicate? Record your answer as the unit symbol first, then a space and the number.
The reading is bar 2.5
